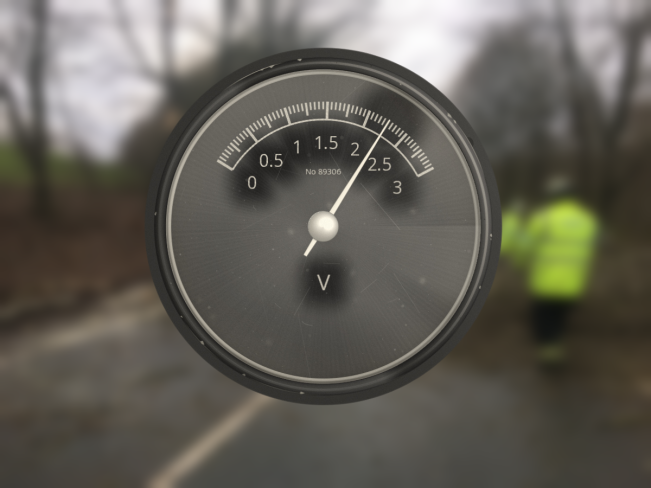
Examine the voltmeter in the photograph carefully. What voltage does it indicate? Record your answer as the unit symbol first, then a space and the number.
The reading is V 2.25
